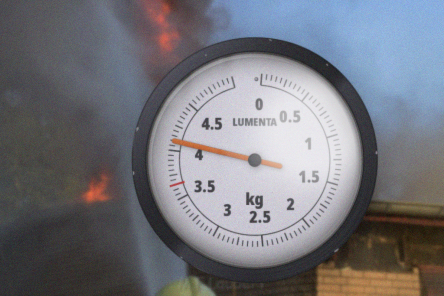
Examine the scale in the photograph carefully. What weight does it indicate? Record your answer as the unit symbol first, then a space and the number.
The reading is kg 4.1
